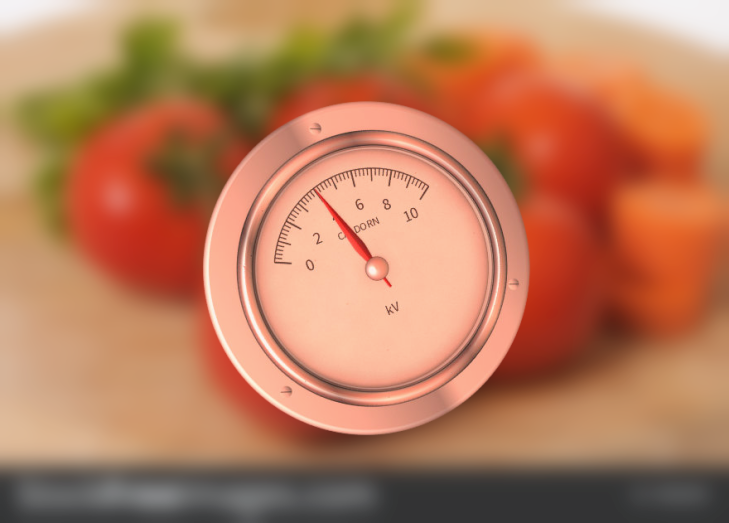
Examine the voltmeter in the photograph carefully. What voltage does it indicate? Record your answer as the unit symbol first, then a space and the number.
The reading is kV 4
